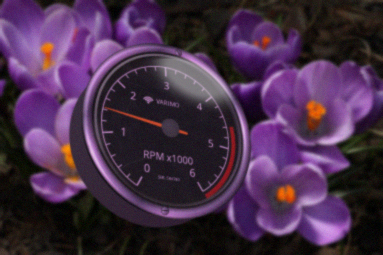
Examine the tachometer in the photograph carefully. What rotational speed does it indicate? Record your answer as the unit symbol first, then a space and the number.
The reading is rpm 1400
